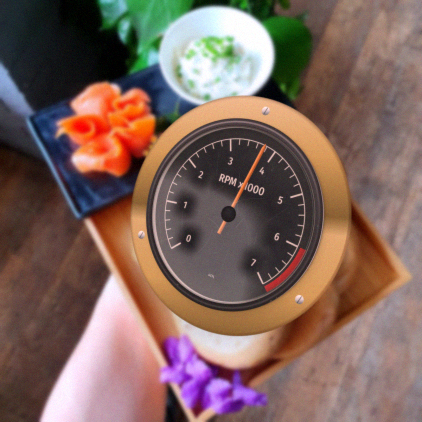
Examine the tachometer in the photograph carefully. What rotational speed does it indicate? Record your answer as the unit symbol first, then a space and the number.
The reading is rpm 3800
